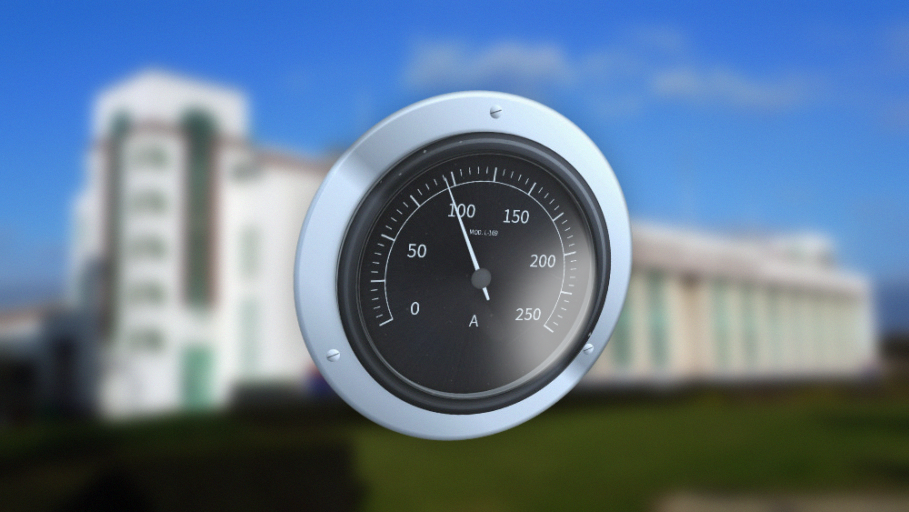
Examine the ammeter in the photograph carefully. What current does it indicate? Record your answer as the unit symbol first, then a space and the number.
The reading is A 95
